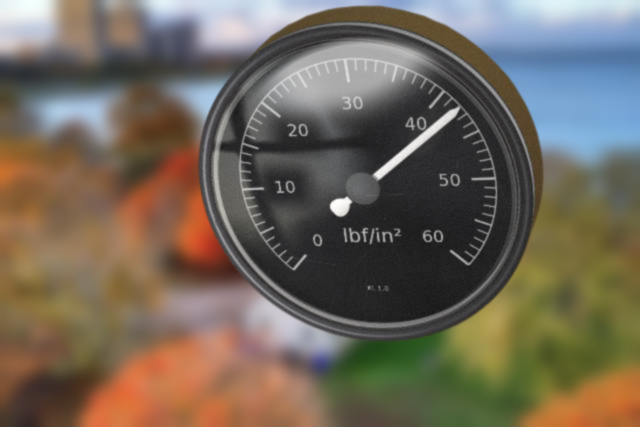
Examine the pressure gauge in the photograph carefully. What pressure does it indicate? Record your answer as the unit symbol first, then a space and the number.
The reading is psi 42
